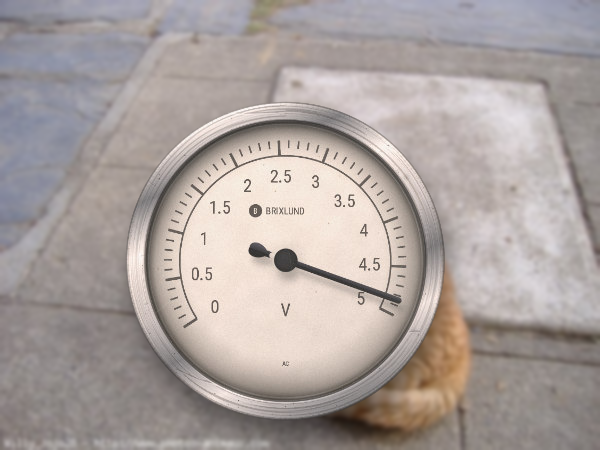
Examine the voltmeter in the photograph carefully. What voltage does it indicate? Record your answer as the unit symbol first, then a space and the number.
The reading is V 4.85
